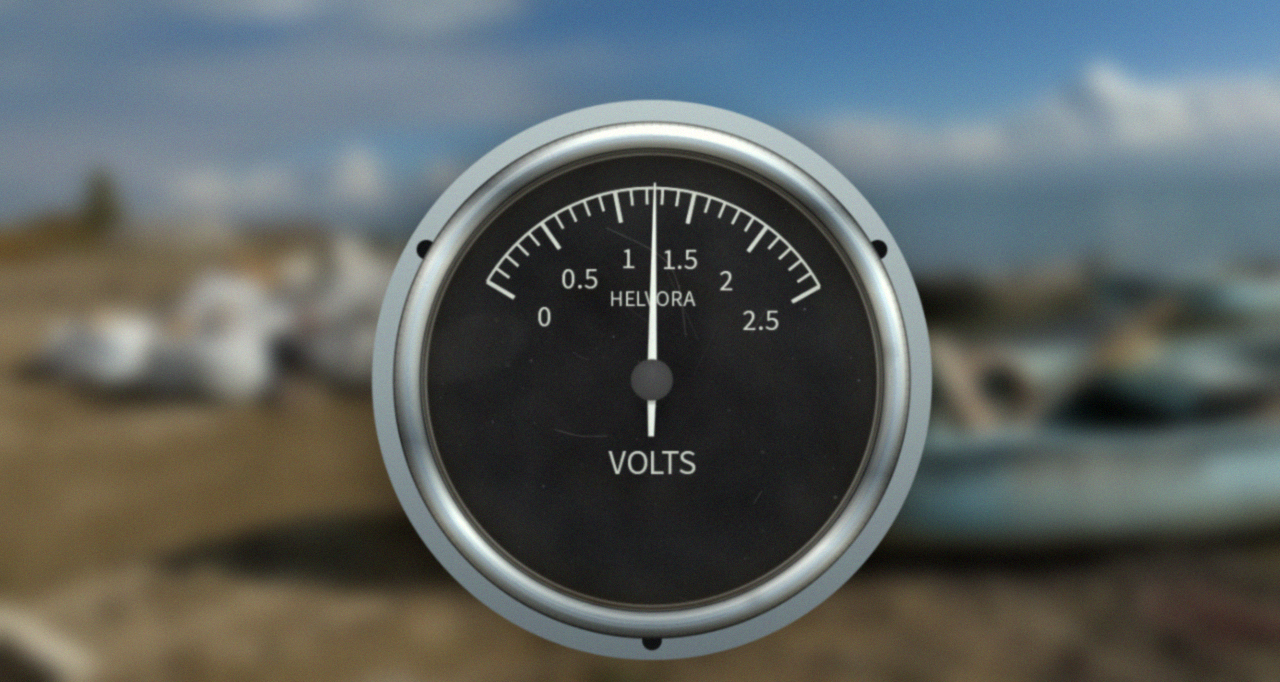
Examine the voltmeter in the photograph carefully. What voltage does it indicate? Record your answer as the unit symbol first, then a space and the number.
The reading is V 1.25
